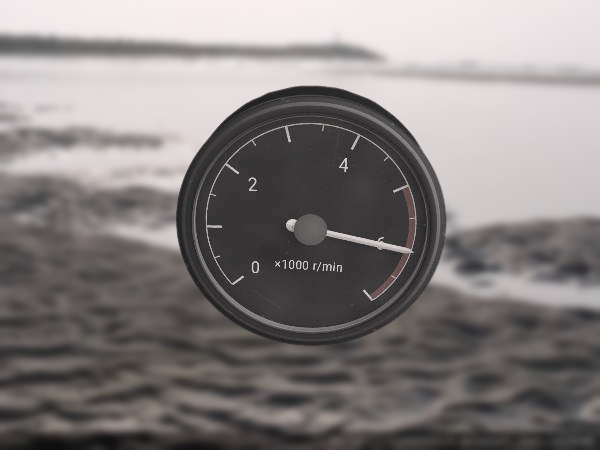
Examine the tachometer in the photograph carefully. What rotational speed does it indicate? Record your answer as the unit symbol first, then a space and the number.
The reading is rpm 6000
